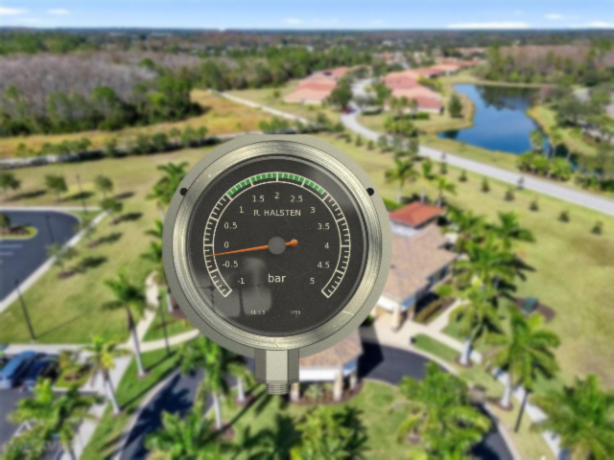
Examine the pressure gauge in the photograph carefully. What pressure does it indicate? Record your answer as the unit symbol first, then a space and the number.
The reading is bar -0.2
